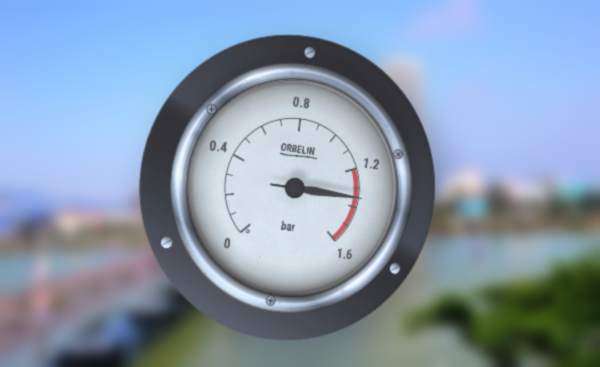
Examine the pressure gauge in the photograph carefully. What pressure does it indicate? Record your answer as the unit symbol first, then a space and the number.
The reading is bar 1.35
